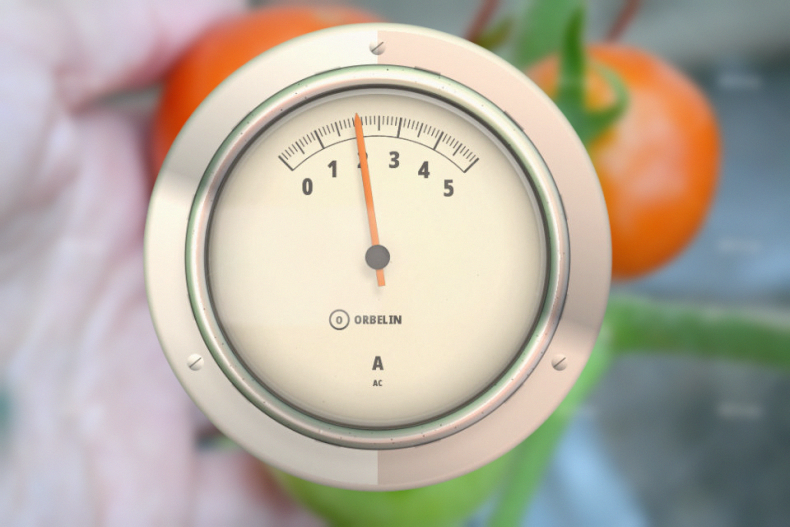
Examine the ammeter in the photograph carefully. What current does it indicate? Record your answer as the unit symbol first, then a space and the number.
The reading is A 2
